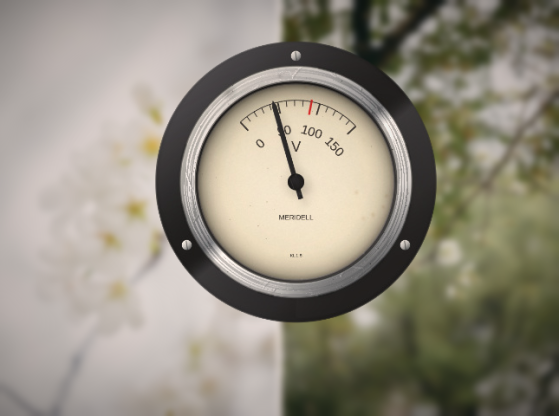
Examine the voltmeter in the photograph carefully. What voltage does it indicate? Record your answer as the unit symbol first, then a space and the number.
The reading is V 45
